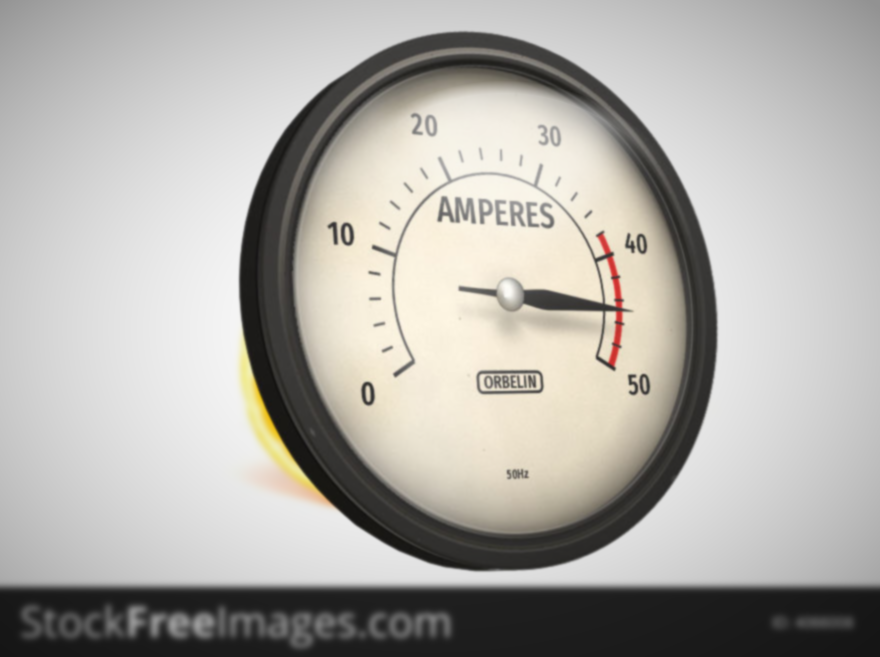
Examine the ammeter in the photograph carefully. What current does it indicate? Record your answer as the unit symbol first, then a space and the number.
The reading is A 45
